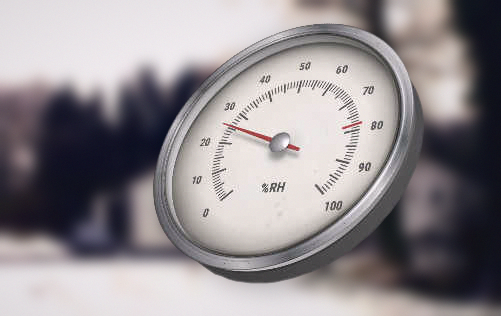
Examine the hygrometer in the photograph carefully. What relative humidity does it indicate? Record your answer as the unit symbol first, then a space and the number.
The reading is % 25
